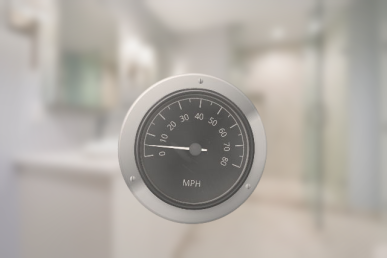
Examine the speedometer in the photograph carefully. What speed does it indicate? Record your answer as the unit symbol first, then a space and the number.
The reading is mph 5
